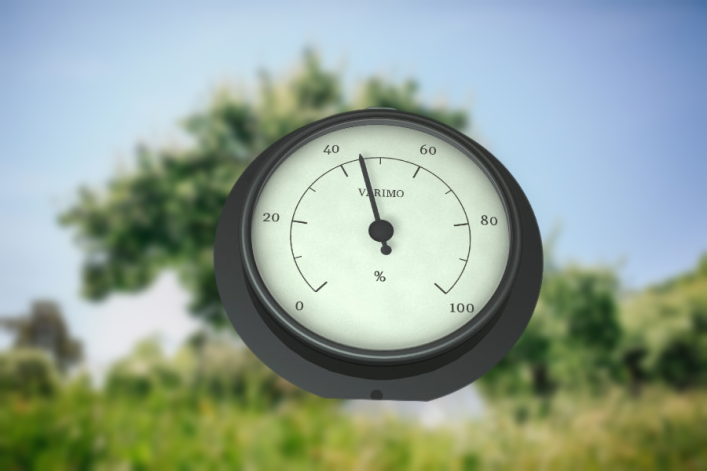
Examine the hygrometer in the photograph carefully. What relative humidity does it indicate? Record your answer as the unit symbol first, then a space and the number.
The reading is % 45
